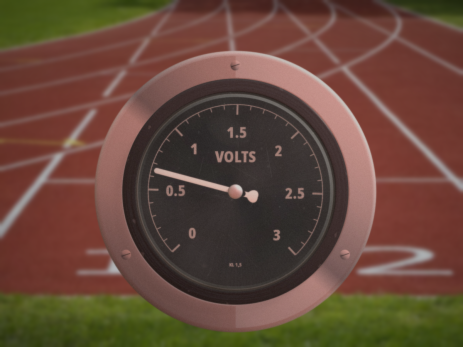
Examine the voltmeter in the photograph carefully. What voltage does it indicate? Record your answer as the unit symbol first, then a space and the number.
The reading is V 0.65
